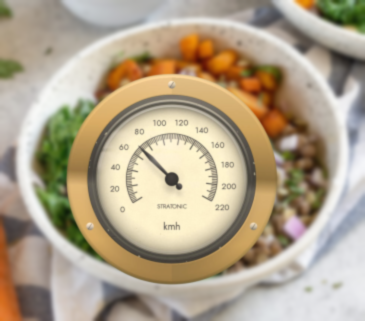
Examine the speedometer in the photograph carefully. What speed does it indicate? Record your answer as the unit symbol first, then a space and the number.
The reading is km/h 70
